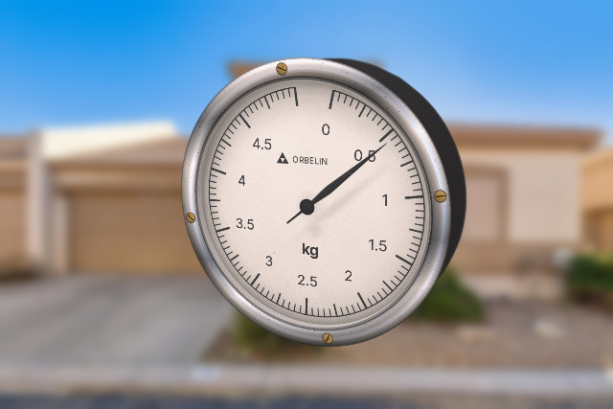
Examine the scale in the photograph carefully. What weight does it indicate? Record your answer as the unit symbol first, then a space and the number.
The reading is kg 0.55
